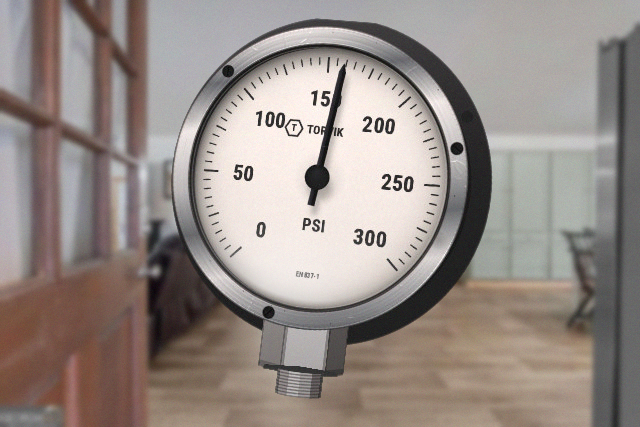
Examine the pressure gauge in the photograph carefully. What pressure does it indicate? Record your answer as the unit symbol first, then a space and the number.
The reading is psi 160
